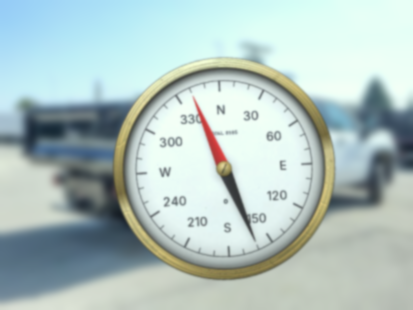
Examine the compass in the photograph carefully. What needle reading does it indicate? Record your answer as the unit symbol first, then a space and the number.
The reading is ° 340
